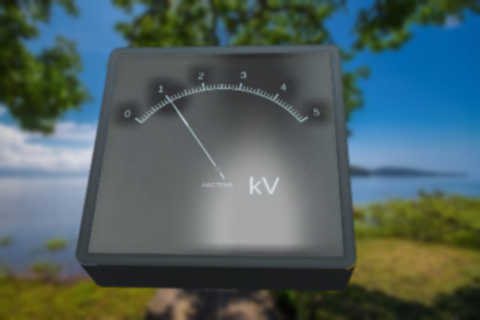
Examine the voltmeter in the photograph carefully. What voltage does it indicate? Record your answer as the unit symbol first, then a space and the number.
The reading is kV 1
